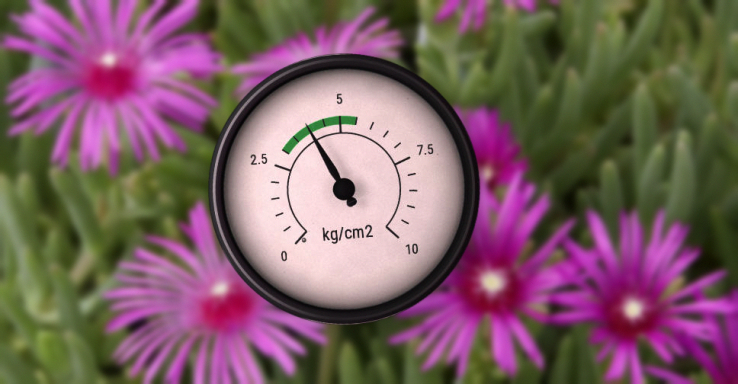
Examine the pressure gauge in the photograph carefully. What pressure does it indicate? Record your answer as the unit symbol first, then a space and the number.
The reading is kg/cm² 4
